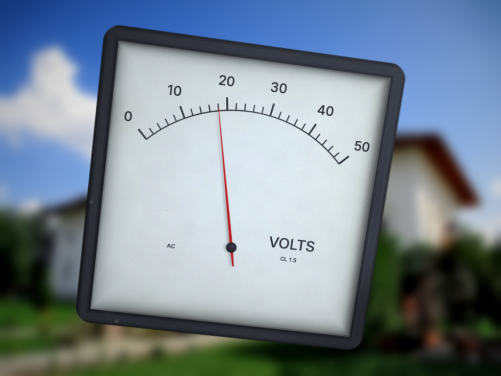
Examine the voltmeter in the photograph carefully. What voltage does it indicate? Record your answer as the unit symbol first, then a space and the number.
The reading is V 18
